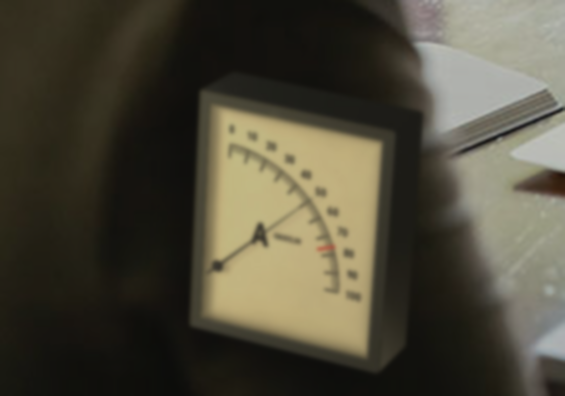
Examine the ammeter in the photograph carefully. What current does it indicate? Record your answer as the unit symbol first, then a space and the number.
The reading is A 50
